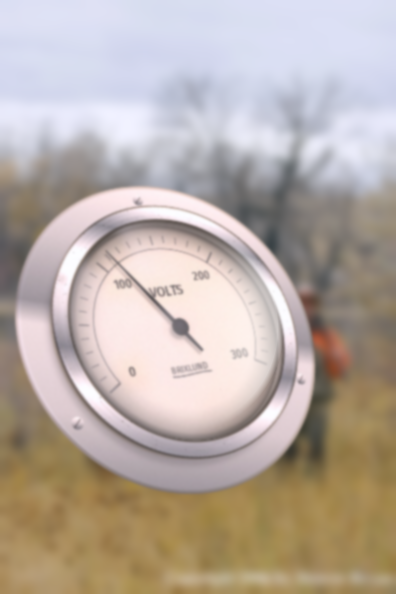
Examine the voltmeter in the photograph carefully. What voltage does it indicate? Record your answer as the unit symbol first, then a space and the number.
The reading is V 110
